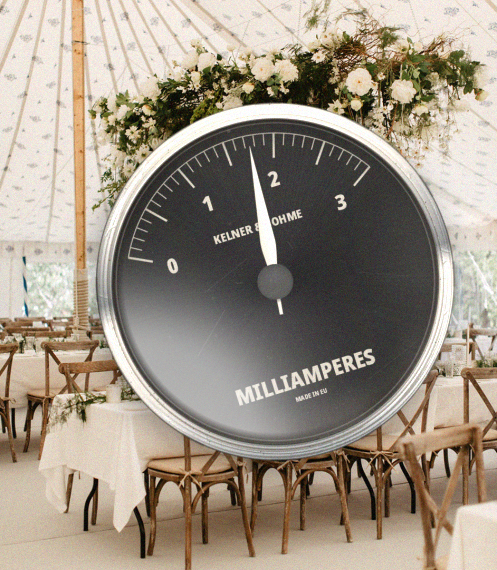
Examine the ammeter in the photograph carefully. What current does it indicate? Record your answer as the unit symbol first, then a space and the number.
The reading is mA 1.75
